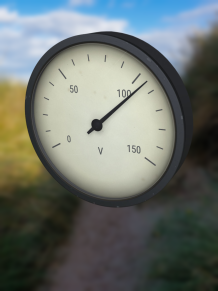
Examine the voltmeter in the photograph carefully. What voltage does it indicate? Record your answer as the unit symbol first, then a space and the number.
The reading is V 105
